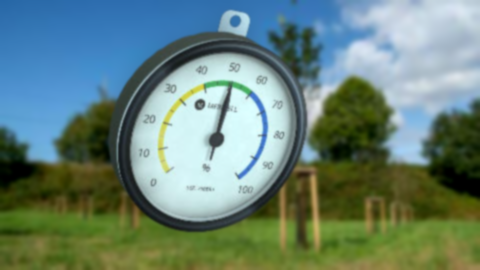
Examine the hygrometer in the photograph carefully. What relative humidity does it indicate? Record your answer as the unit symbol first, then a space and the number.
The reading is % 50
